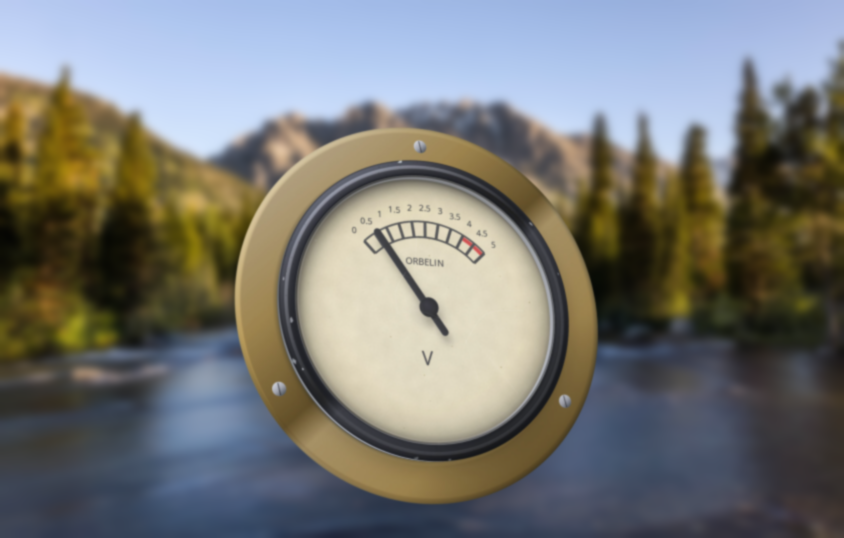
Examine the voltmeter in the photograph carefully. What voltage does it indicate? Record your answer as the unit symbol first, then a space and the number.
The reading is V 0.5
